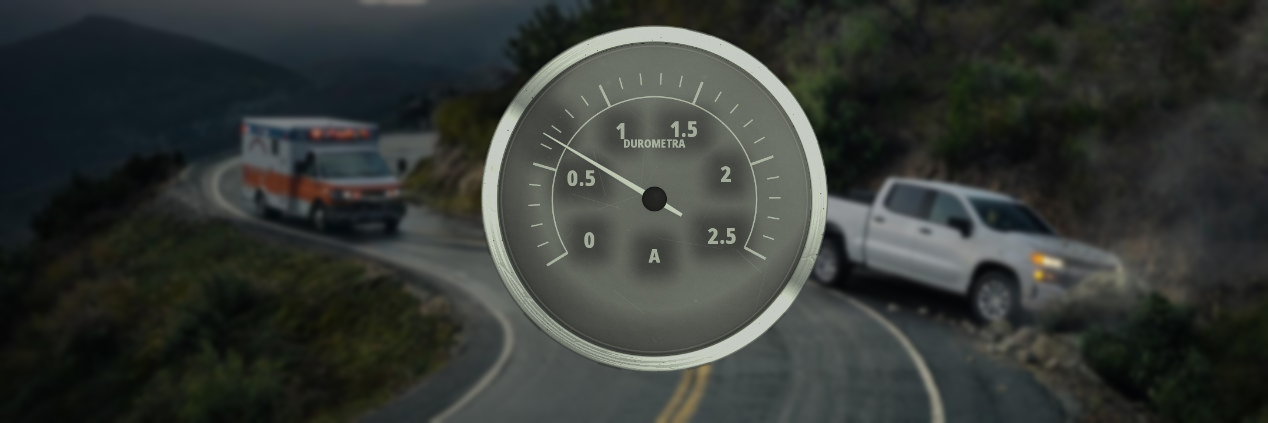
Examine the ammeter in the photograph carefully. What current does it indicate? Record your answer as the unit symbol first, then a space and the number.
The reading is A 0.65
